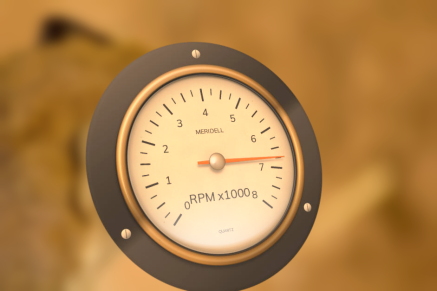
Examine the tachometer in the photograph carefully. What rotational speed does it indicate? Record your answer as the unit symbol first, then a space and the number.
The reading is rpm 6750
